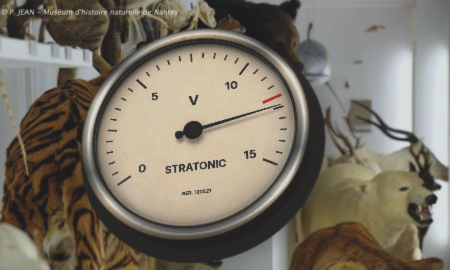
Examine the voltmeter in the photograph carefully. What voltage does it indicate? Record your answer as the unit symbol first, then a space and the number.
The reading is V 12.5
